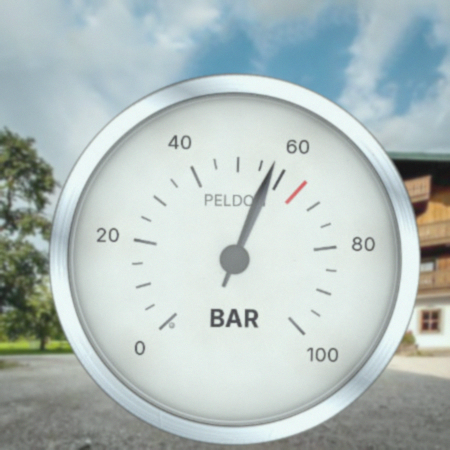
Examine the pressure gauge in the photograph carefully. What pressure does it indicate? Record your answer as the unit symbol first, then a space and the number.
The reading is bar 57.5
